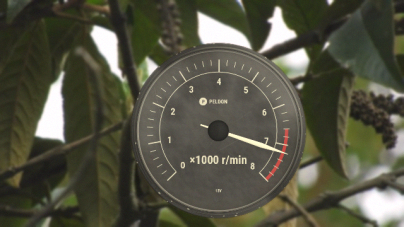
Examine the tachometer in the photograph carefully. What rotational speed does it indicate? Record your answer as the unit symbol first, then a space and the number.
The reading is rpm 7200
